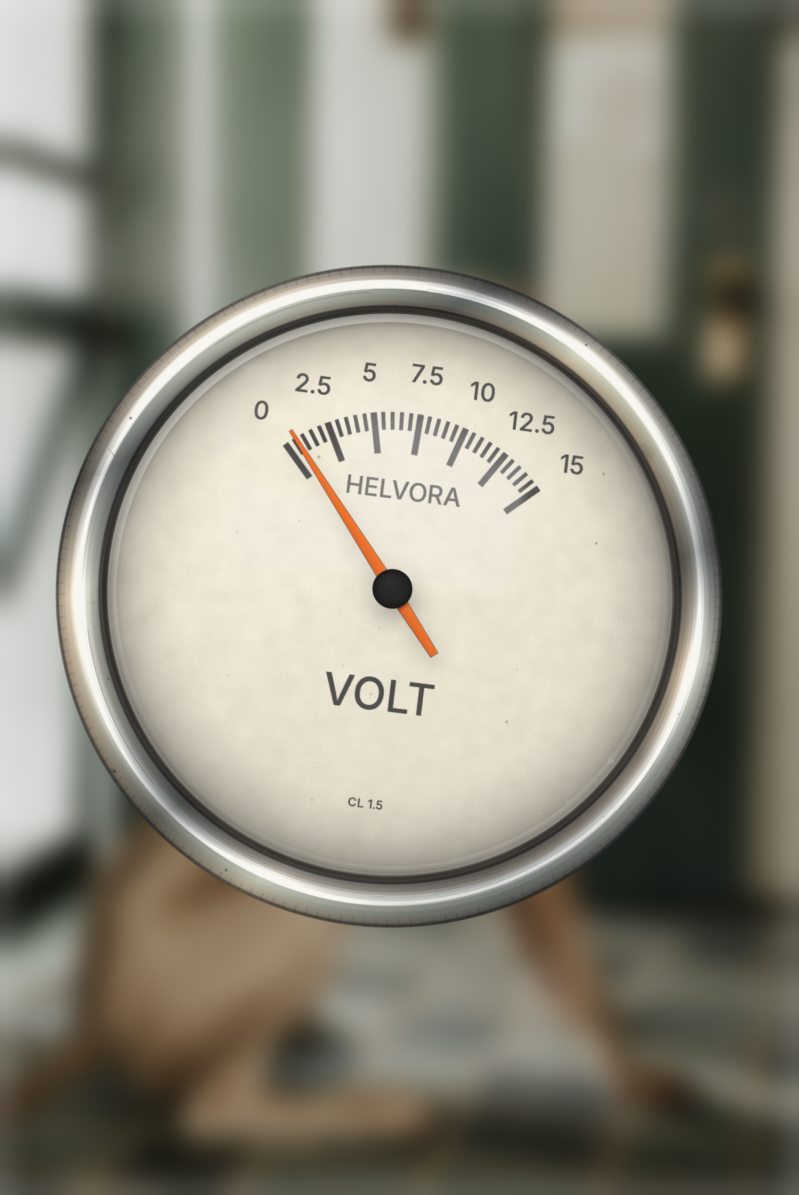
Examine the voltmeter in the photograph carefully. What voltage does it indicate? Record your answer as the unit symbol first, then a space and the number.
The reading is V 0.5
